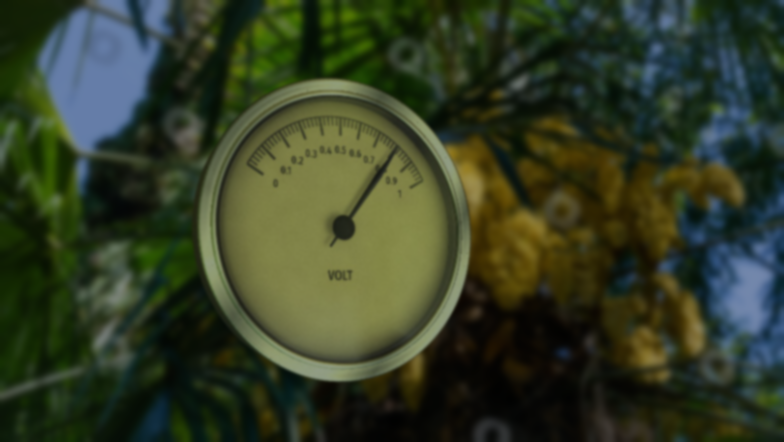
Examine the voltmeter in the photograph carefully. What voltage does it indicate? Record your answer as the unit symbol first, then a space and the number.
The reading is V 0.8
